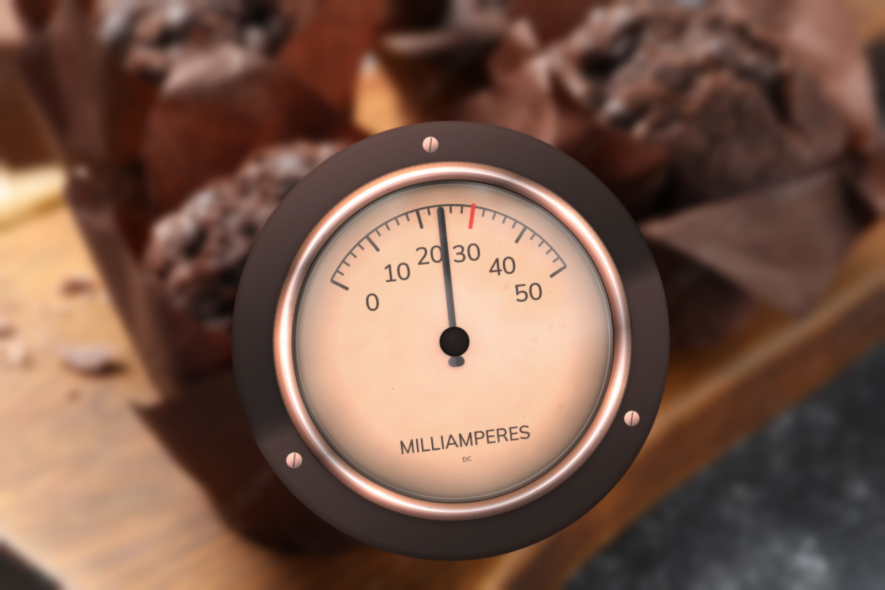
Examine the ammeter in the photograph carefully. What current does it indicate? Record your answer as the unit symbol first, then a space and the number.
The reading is mA 24
